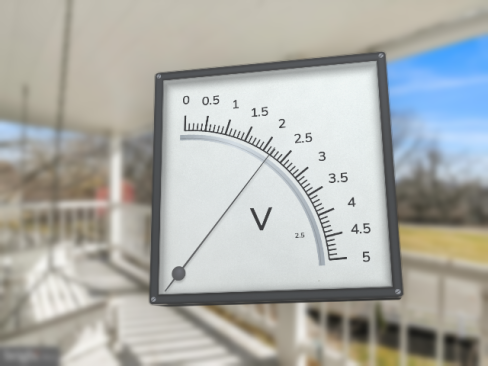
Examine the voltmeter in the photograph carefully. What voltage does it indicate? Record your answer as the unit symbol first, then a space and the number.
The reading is V 2.2
